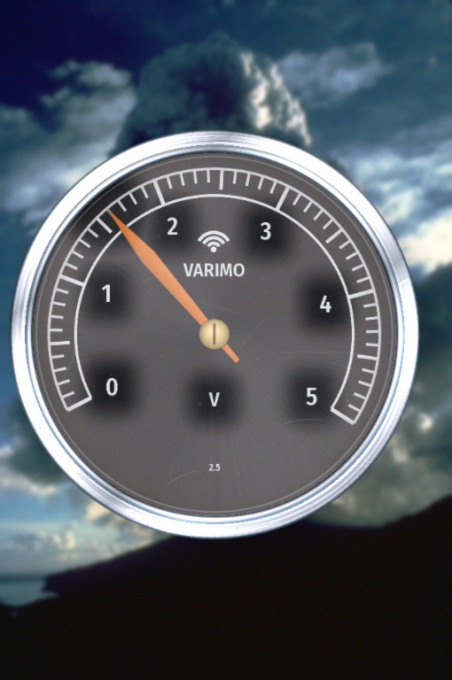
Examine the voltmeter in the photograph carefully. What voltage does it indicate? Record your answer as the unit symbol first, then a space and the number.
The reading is V 1.6
